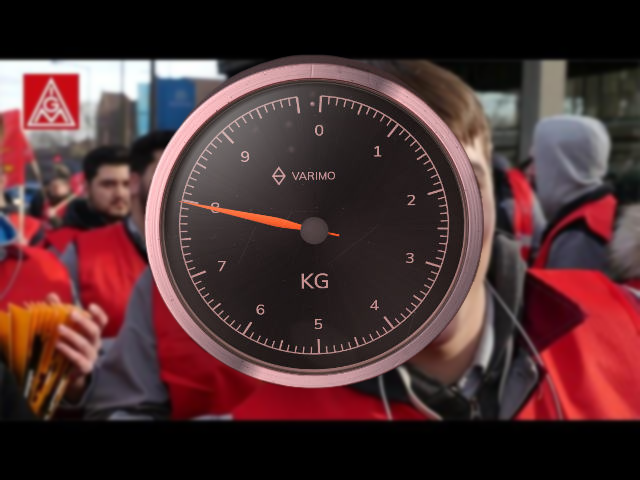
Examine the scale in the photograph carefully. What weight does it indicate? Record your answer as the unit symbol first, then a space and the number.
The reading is kg 8
